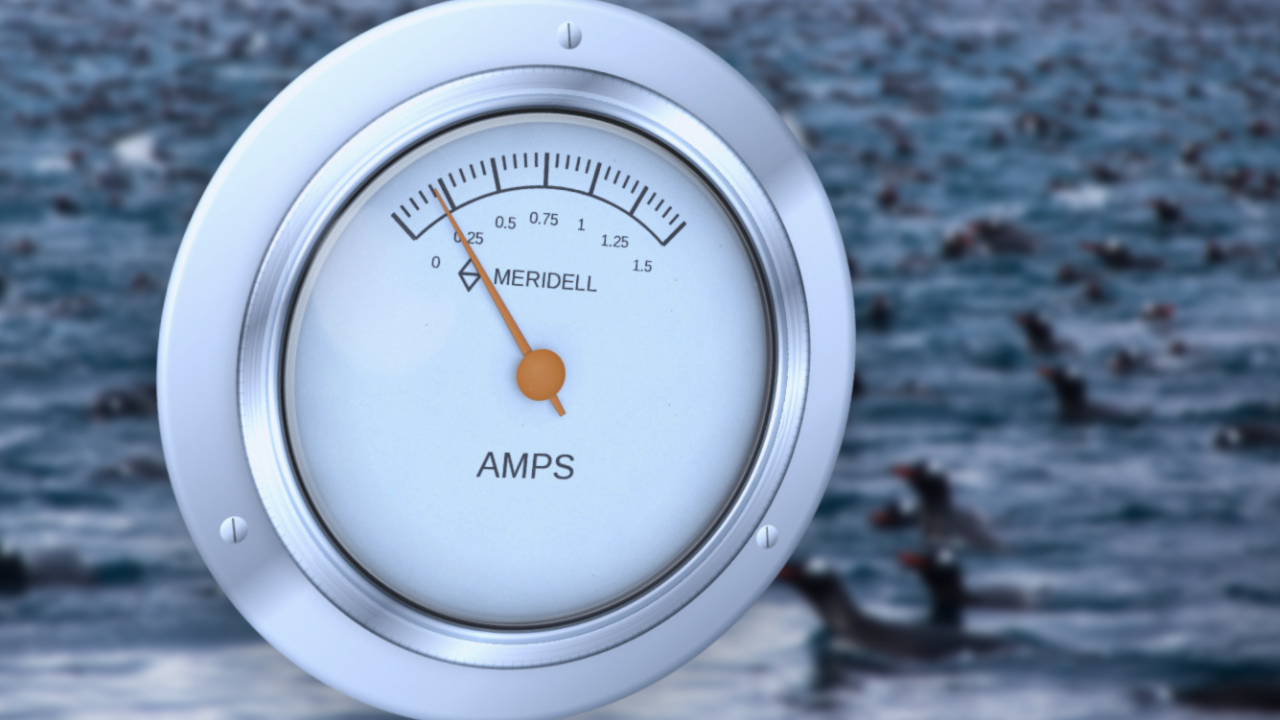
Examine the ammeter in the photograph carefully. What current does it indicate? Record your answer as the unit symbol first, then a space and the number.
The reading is A 0.2
